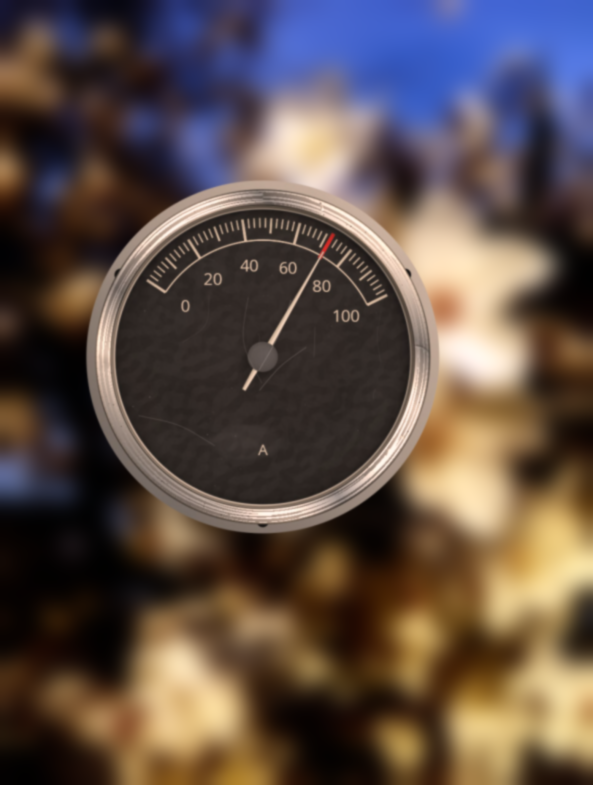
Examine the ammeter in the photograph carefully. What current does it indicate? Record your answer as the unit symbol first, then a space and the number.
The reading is A 72
